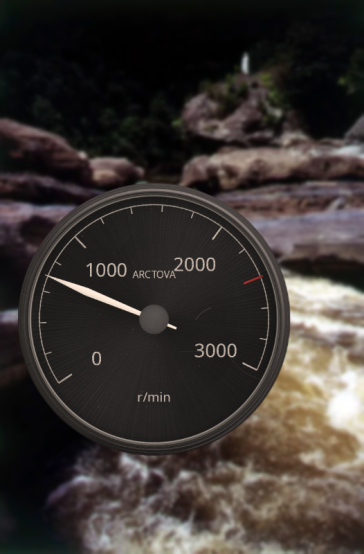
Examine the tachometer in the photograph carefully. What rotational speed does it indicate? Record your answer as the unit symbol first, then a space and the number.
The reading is rpm 700
